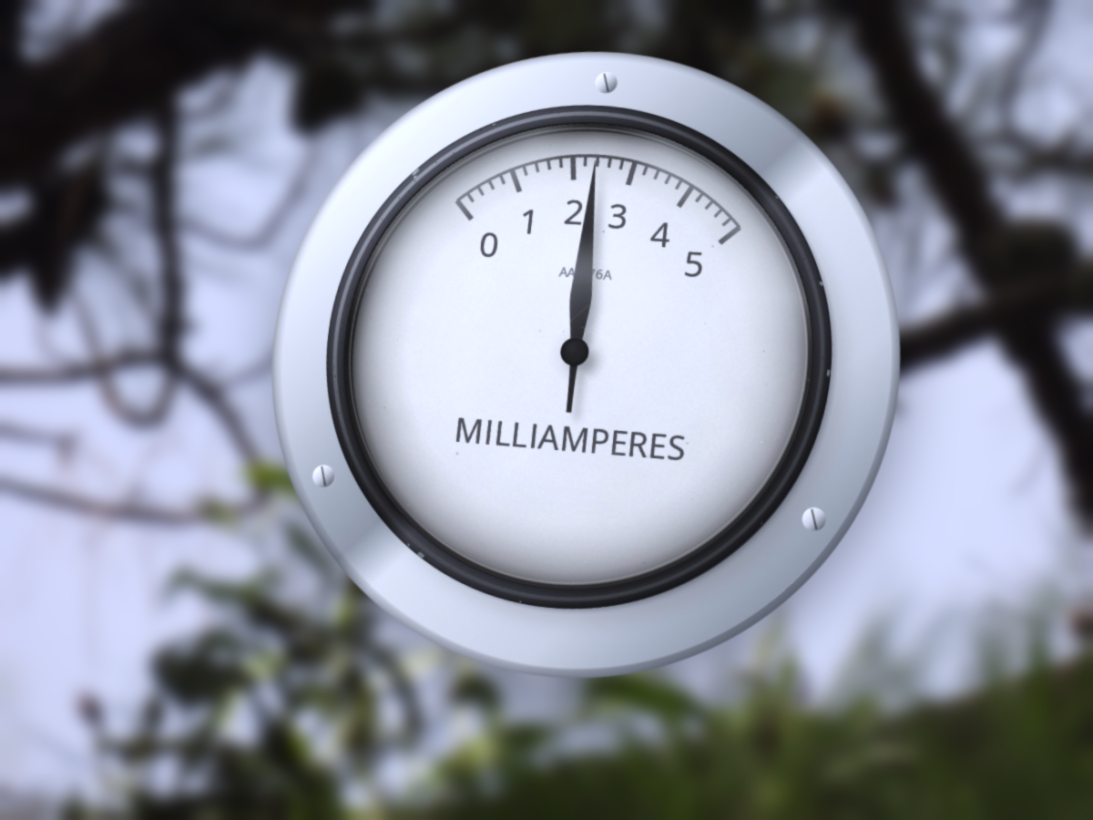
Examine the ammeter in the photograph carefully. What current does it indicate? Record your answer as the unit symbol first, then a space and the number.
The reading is mA 2.4
